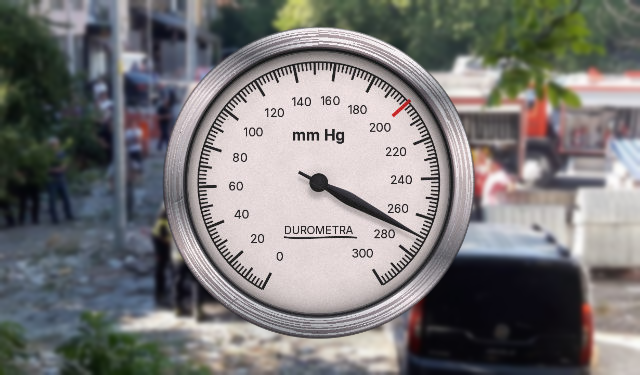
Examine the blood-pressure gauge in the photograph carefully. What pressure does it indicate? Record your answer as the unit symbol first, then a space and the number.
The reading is mmHg 270
